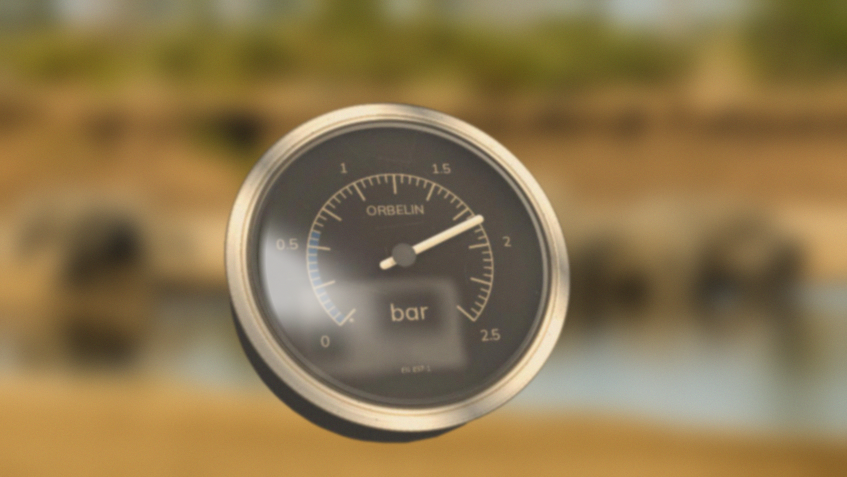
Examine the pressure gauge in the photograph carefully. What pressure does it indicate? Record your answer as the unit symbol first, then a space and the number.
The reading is bar 1.85
